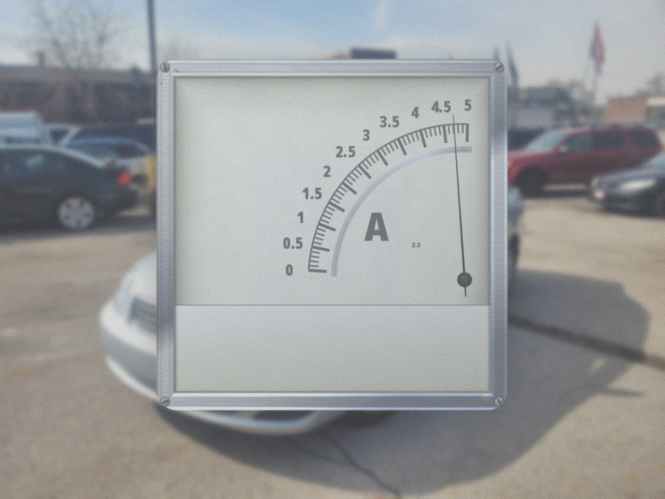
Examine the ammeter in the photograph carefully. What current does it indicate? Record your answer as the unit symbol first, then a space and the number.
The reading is A 4.7
